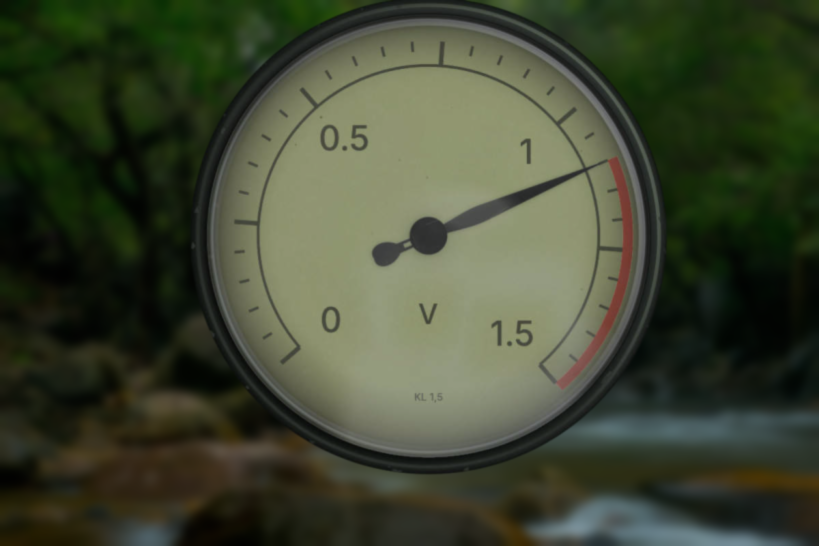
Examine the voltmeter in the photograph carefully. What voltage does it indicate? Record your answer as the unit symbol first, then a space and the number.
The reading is V 1.1
